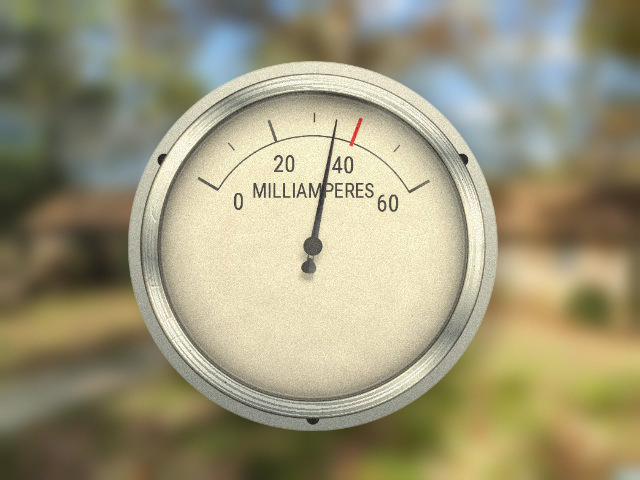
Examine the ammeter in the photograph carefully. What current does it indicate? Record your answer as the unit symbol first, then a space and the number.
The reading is mA 35
